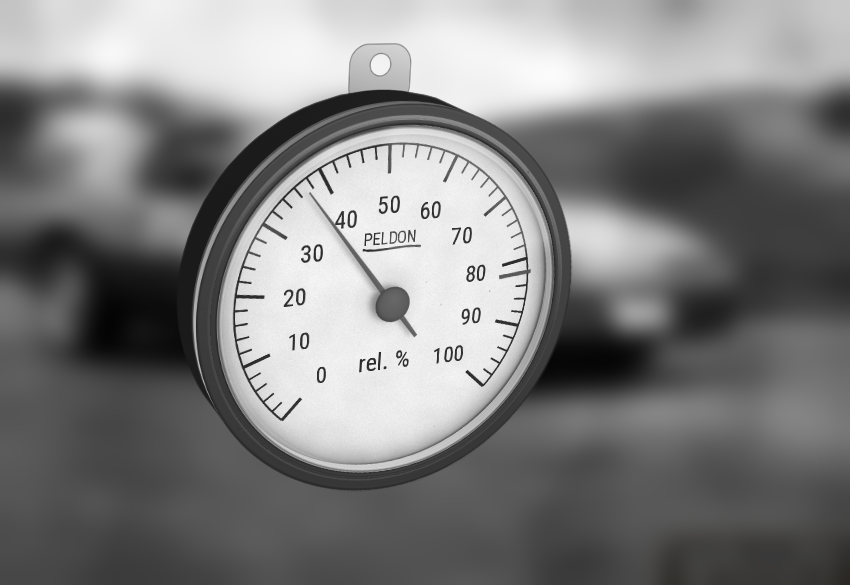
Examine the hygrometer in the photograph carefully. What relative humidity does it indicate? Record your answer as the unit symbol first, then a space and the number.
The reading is % 37
